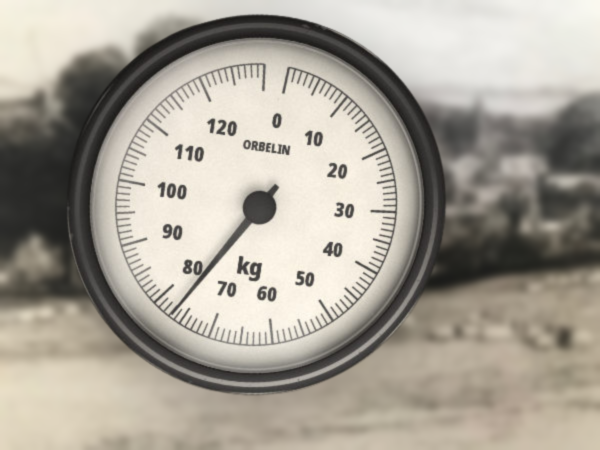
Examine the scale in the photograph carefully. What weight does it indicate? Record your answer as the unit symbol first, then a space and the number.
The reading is kg 77
